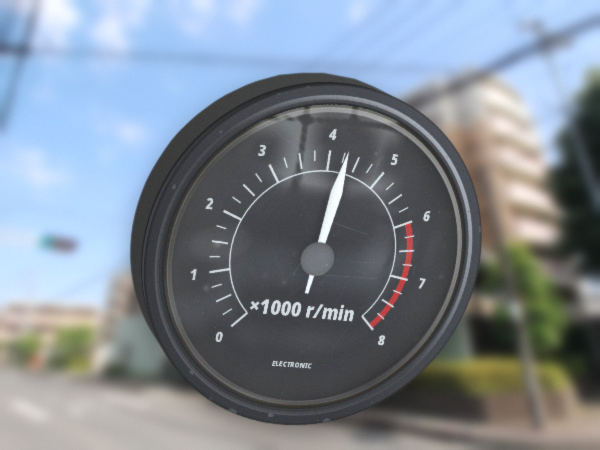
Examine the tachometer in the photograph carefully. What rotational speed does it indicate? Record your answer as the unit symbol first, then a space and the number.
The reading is rpm 4250
